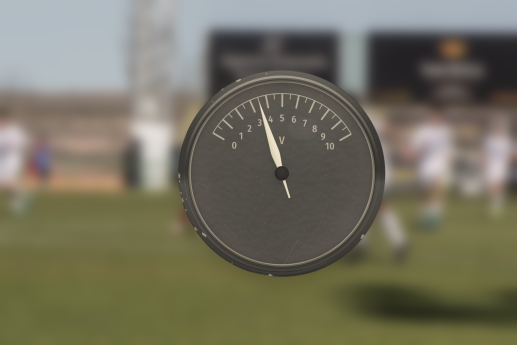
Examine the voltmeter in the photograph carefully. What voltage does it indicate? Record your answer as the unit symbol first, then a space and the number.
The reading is V 3.5
